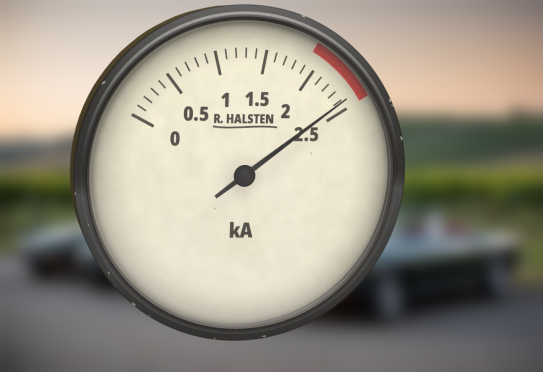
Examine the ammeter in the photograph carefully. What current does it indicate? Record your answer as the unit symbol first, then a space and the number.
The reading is kA 2.4
